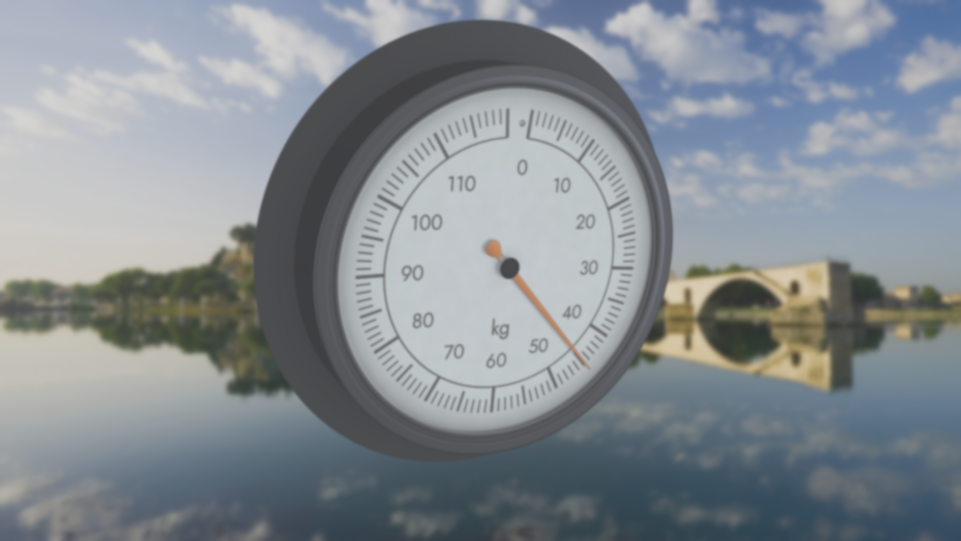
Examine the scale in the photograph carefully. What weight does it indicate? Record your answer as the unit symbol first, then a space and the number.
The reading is kg 45
